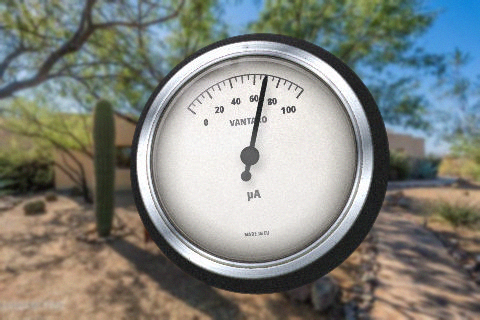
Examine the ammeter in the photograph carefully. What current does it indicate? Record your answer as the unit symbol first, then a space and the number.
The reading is µA 70
